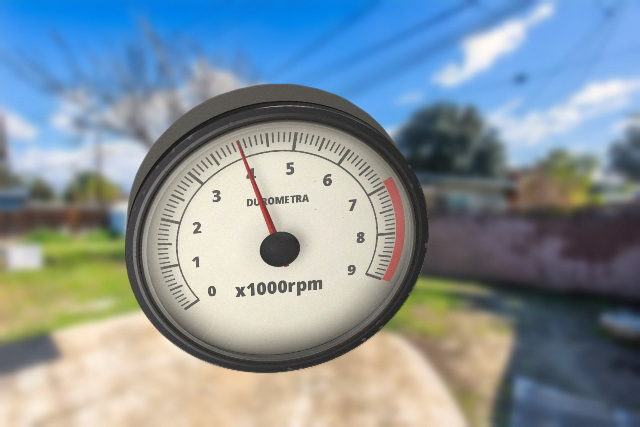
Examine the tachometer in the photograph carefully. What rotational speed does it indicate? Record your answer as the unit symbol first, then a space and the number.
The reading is rpm 4000
